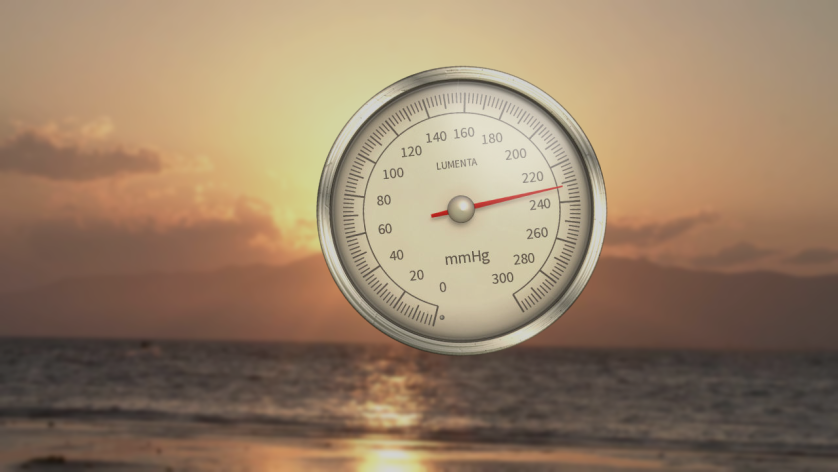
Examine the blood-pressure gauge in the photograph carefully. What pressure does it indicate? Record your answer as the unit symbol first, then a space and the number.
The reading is mmHg 232
